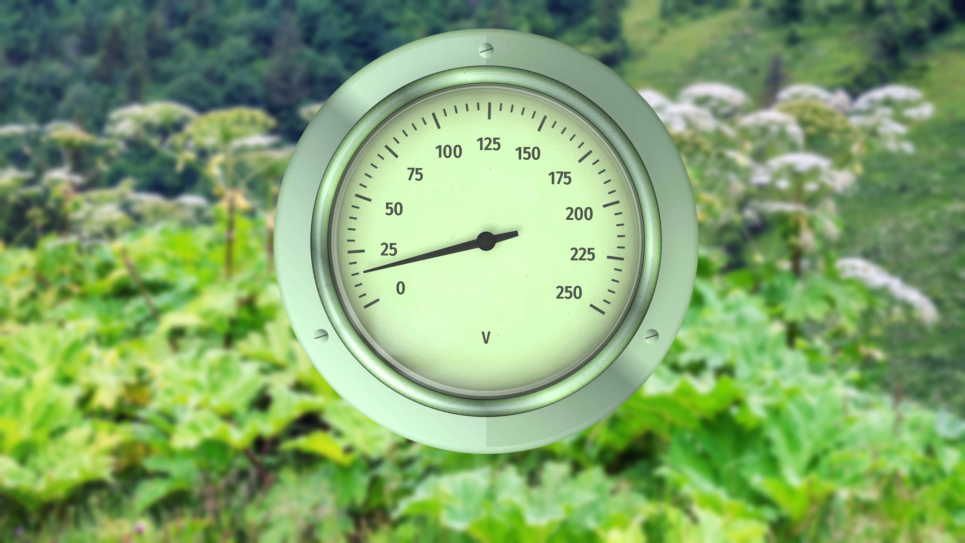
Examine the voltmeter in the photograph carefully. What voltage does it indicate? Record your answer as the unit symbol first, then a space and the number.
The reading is V 15
